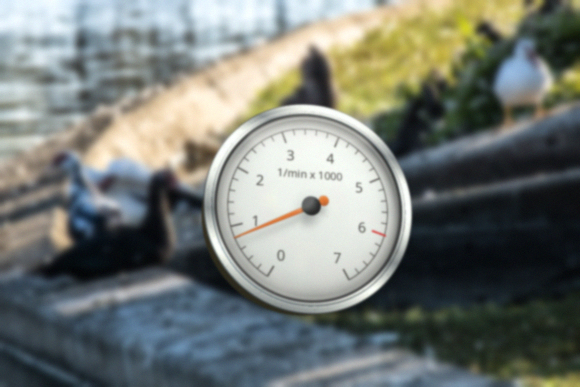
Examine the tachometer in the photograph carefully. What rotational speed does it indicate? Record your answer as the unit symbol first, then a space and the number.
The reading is rpm 800
